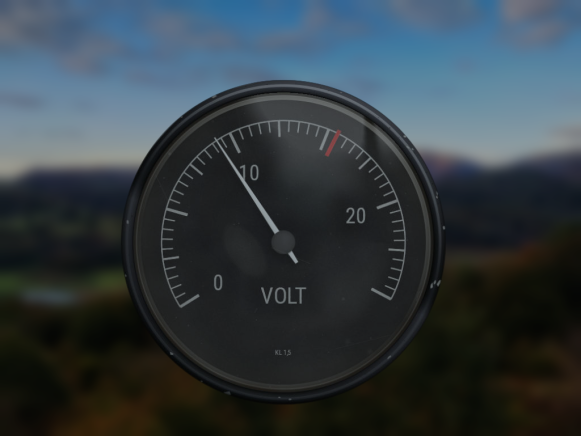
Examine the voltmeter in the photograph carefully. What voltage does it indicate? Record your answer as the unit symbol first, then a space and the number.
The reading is V 9.25
